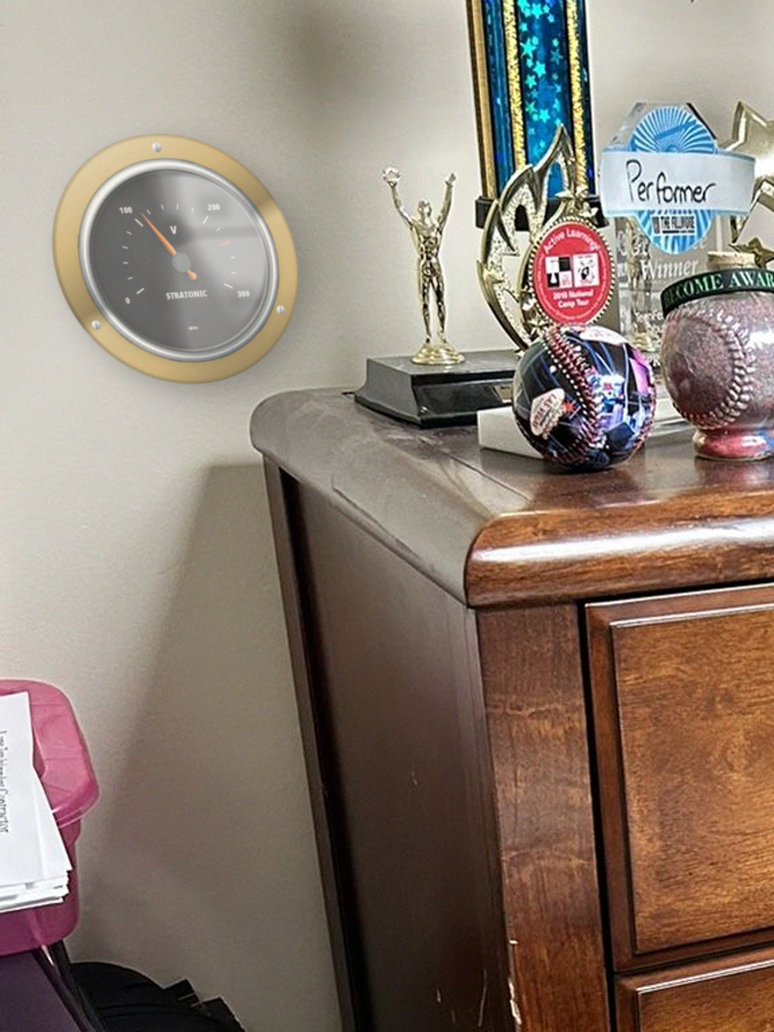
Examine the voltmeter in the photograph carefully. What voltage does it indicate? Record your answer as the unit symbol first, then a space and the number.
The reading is V 110
